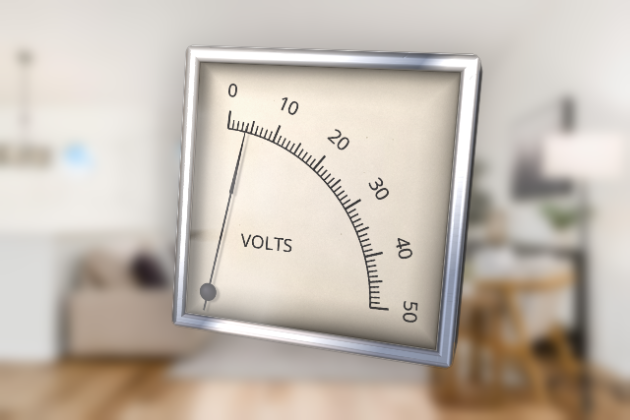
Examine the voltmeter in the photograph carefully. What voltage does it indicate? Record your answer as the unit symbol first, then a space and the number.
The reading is V 4
